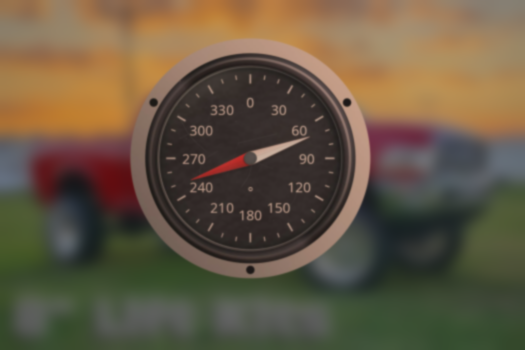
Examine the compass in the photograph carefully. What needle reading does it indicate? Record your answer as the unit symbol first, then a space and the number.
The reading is ° 250
